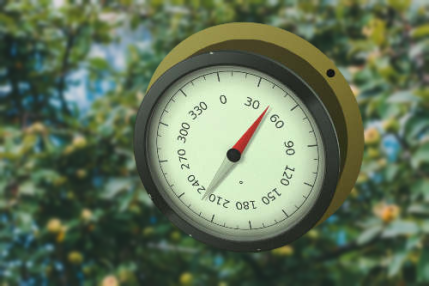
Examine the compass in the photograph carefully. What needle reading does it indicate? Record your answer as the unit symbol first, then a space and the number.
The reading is ° 45
